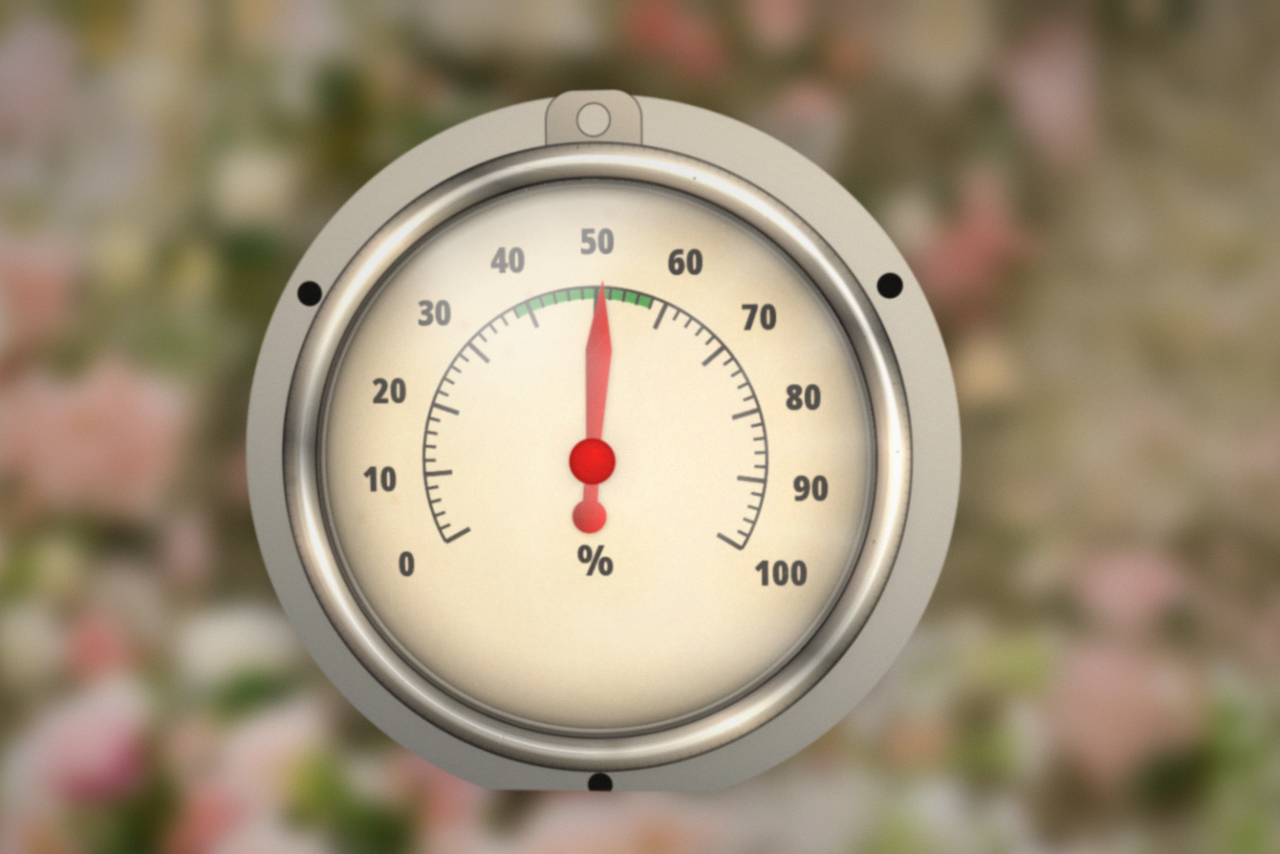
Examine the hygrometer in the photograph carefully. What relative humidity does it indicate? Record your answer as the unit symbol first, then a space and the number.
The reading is % 51
